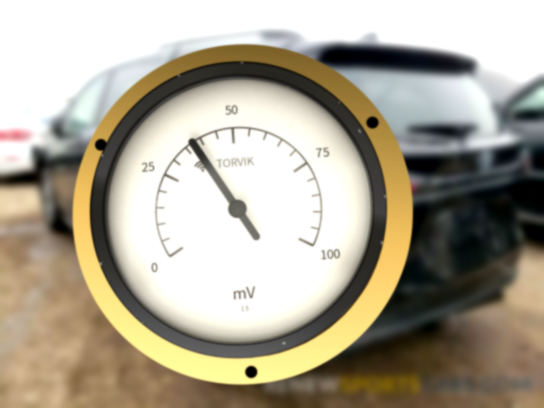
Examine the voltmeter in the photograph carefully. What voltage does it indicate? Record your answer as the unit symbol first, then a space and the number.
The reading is mV 37.5
